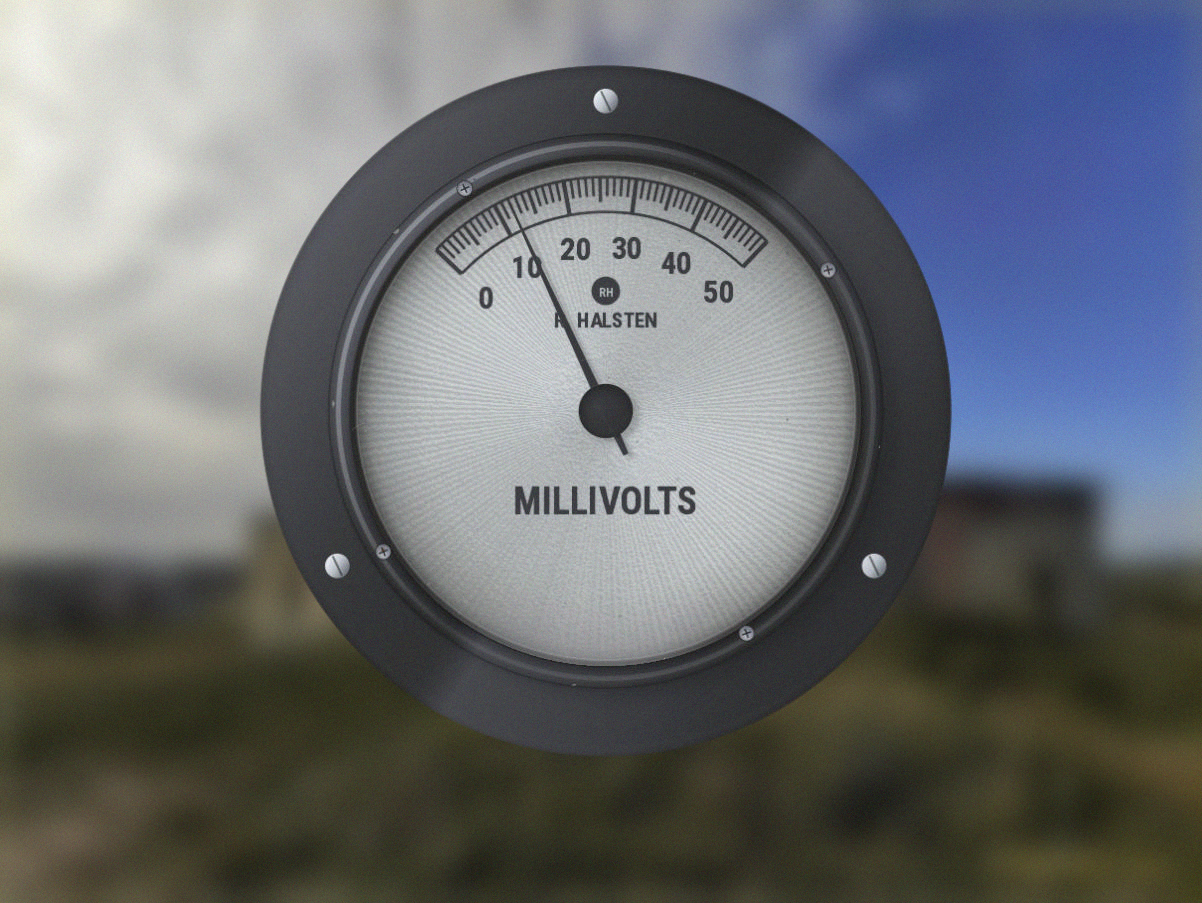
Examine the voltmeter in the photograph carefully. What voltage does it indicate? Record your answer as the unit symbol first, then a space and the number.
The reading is mV 12
